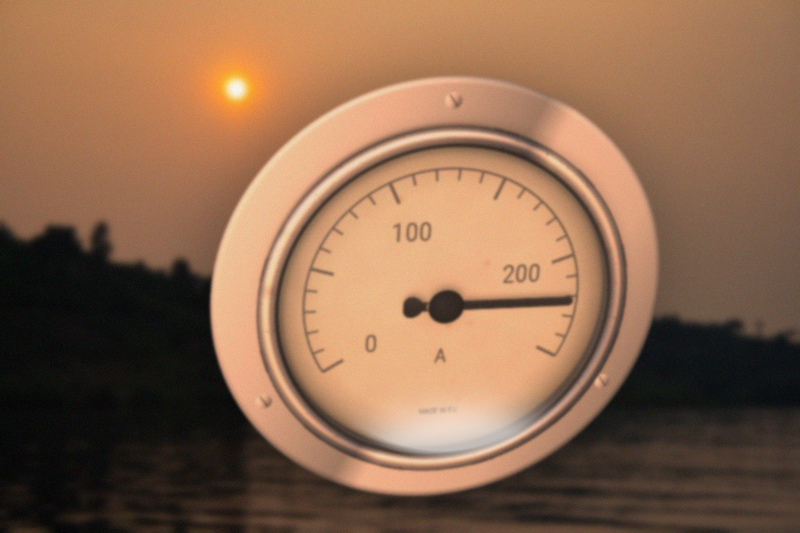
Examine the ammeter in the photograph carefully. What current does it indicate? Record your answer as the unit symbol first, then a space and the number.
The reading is A 220
